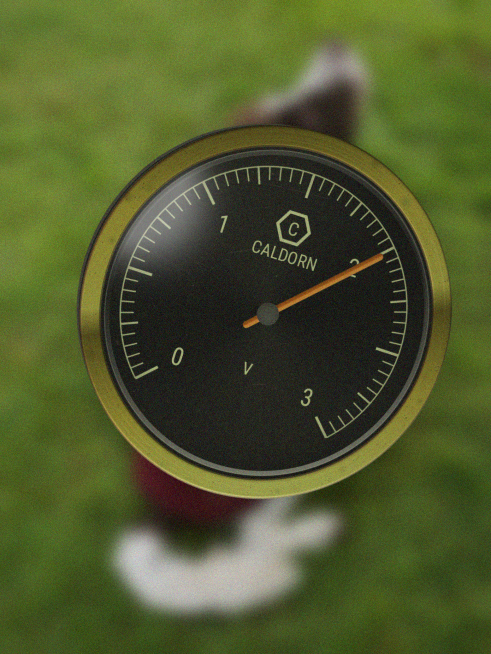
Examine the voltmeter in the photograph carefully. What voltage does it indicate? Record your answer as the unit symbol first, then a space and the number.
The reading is V 2
